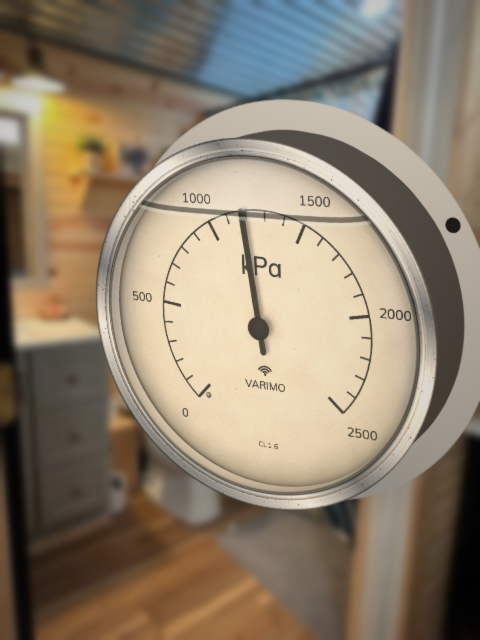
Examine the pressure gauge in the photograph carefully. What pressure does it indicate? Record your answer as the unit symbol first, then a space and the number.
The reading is kPa 1200
